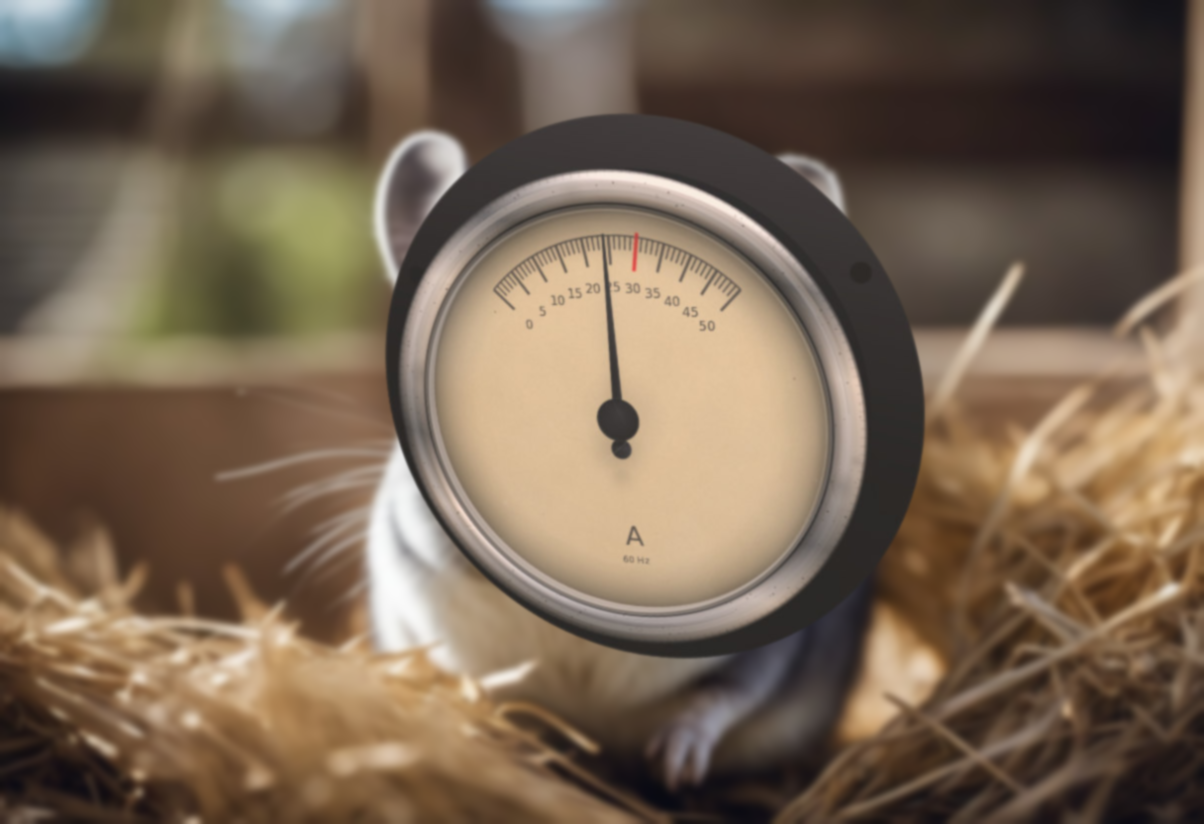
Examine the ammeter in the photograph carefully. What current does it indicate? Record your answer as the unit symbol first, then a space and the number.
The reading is A 25
